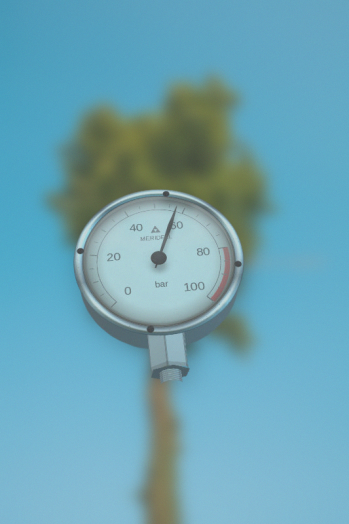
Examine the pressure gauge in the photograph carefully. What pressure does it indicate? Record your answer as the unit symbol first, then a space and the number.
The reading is bar 57.5
